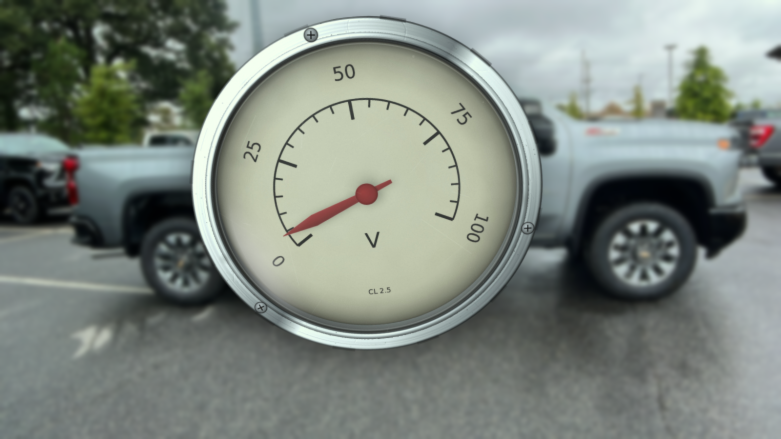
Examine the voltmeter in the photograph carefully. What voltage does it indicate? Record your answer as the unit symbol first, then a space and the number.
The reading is V 5
